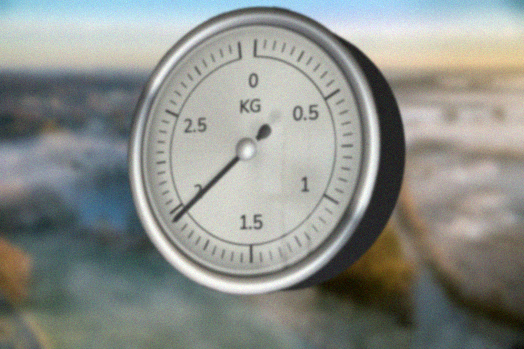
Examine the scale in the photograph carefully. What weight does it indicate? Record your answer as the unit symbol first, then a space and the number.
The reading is kg 1.95
